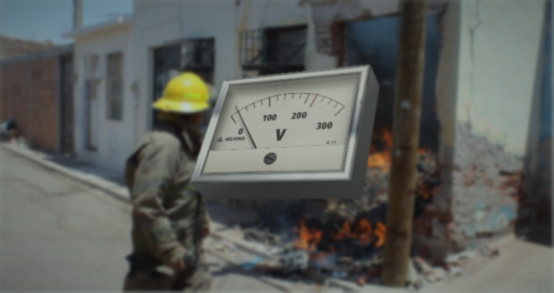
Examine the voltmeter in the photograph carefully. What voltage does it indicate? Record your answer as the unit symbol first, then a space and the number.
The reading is V 20
